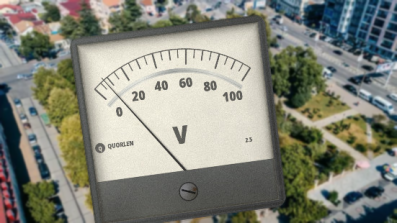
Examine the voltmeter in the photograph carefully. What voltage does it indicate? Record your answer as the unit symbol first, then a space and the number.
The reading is V 7.5
